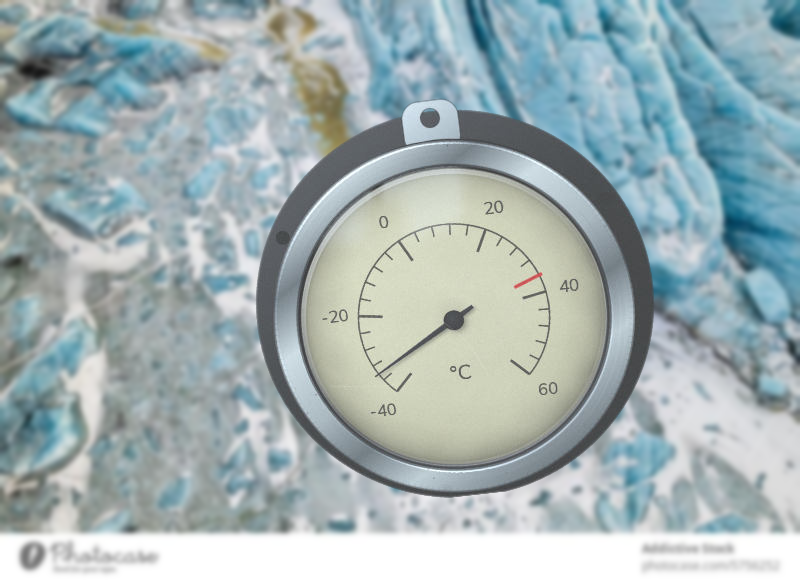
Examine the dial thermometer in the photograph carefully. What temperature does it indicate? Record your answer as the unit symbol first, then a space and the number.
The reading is °C -34
